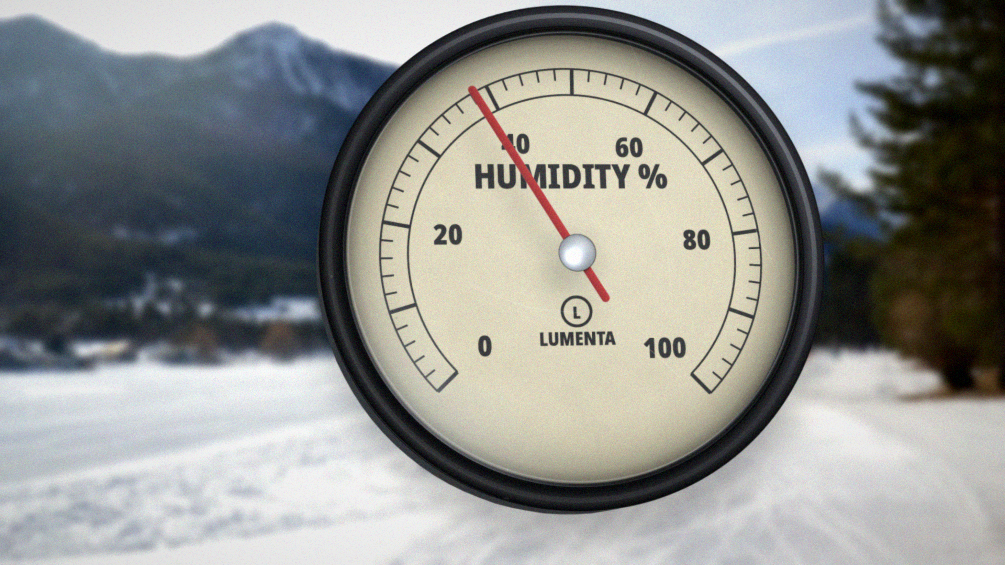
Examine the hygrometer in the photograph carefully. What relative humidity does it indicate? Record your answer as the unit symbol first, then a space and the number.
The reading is % 38
